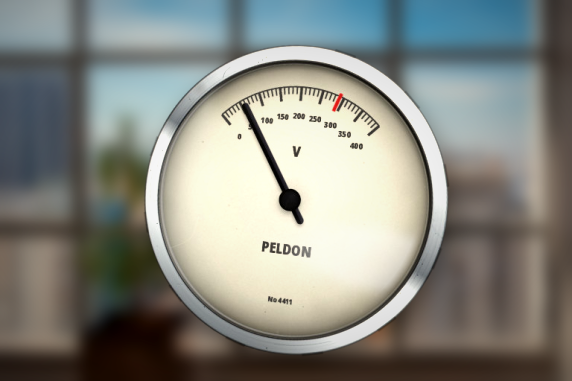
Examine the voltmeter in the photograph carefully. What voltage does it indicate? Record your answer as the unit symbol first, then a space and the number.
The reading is V 60
